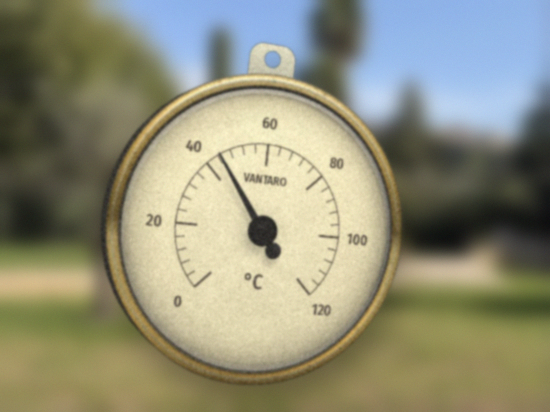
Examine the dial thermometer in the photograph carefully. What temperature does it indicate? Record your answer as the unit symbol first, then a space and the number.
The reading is °C 44
